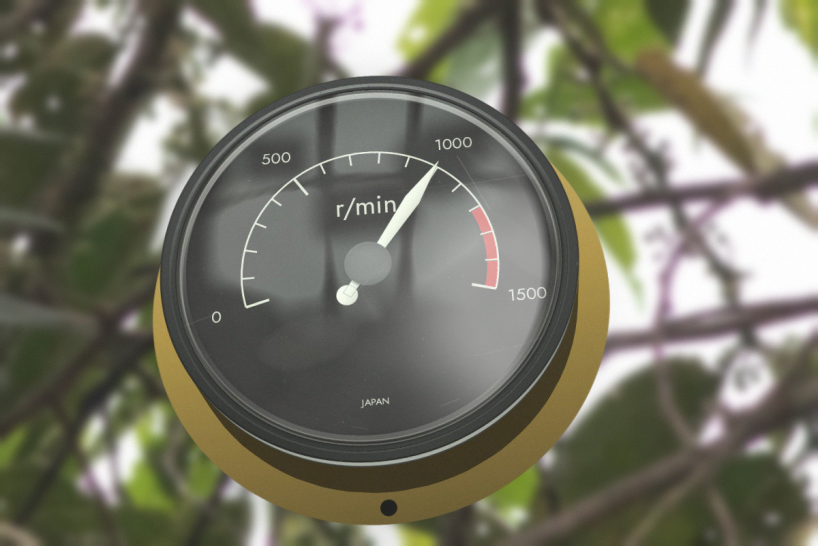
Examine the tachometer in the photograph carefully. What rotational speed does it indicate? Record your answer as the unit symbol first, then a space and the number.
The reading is rpm 1000
